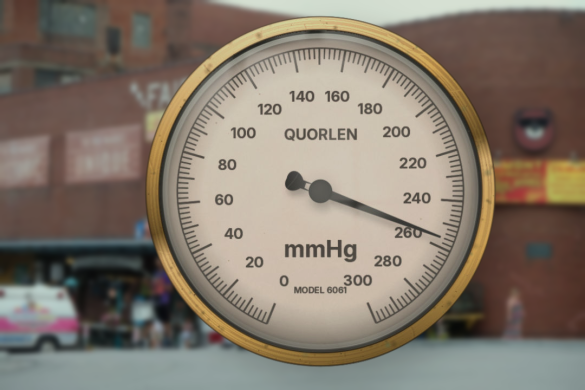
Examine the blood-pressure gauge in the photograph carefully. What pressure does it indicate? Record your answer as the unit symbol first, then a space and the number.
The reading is mmHg 256
